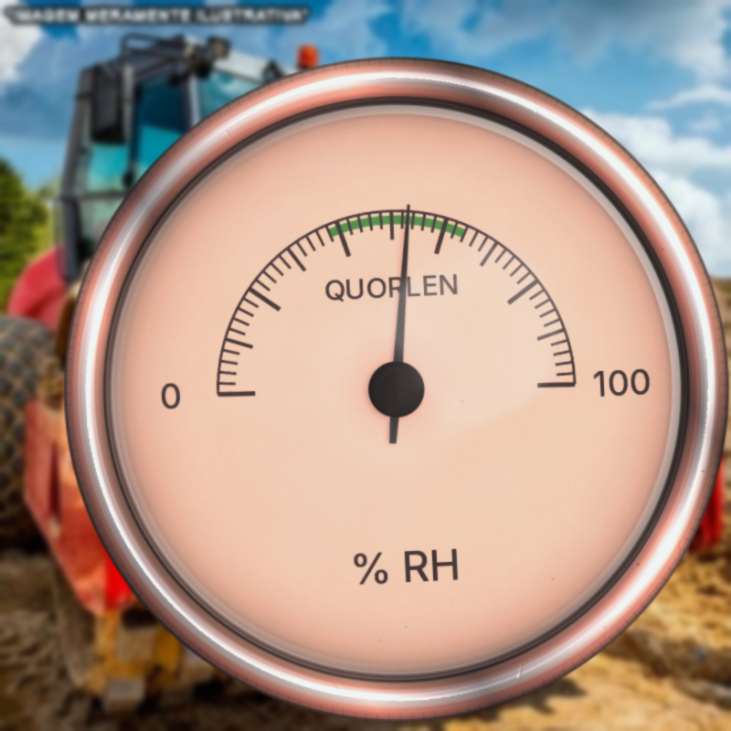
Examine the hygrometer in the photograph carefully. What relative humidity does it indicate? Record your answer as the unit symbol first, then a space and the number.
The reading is % 53
